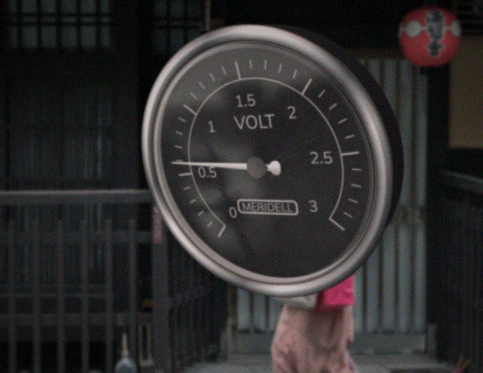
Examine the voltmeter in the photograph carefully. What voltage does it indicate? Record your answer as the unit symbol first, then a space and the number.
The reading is V 0.6
